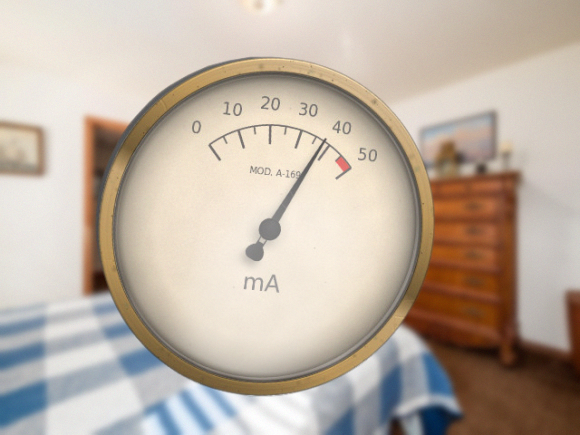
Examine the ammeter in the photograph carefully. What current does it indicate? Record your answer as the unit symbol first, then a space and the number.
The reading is mA 37.5
